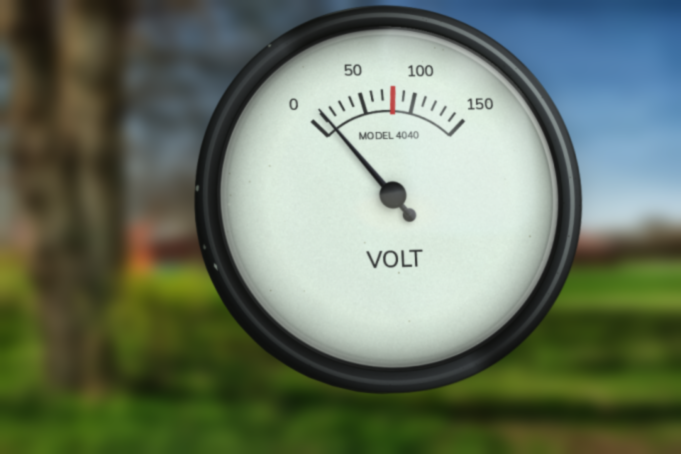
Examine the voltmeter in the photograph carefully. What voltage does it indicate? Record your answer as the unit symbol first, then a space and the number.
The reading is V 10
